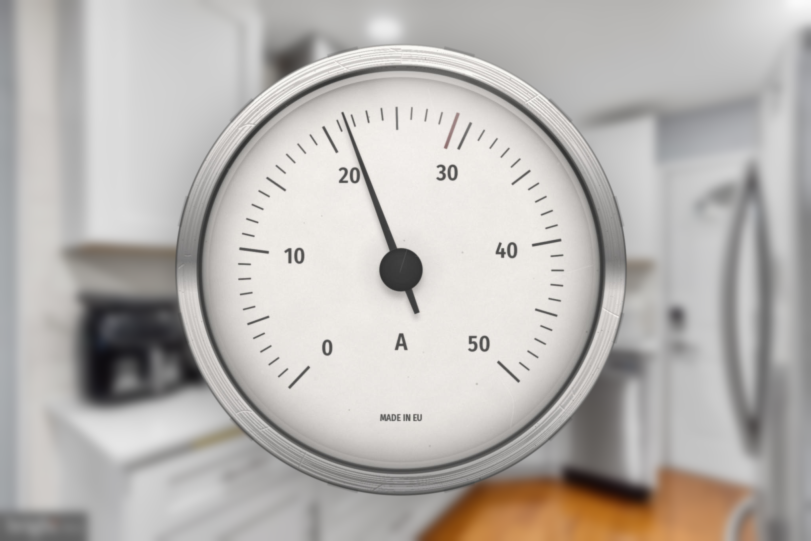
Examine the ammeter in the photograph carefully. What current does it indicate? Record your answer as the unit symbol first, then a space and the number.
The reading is A 21.5
